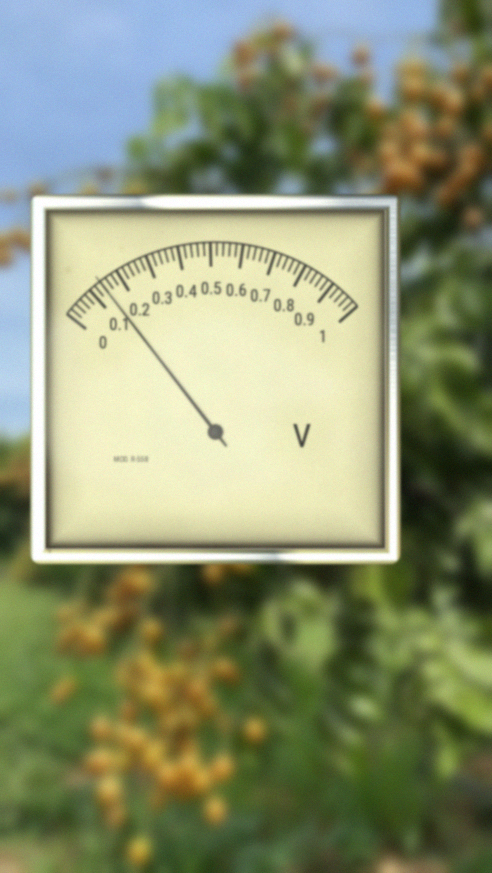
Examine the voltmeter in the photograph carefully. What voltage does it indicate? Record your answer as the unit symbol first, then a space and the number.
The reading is V 0.14
